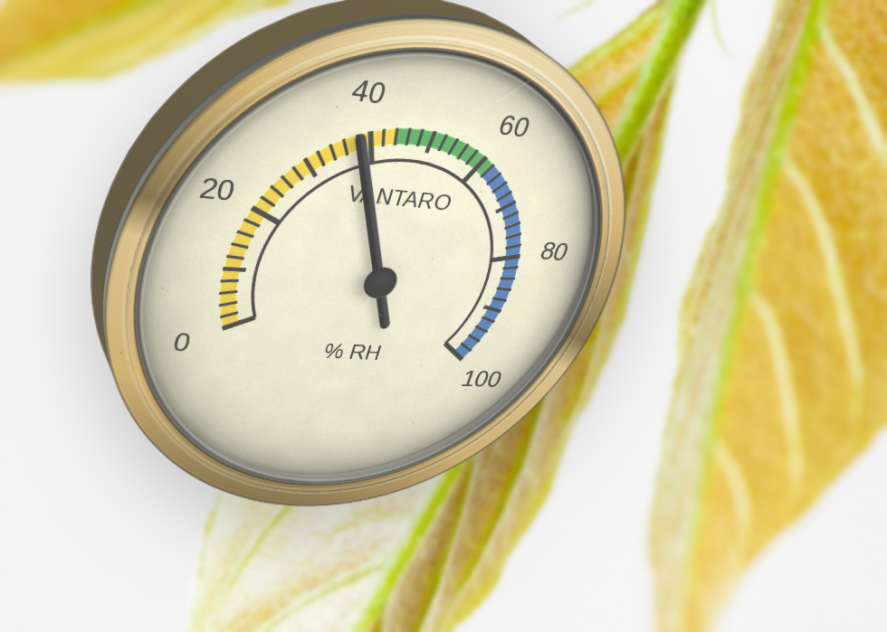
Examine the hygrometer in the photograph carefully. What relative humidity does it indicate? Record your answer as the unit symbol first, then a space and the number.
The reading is % 38
